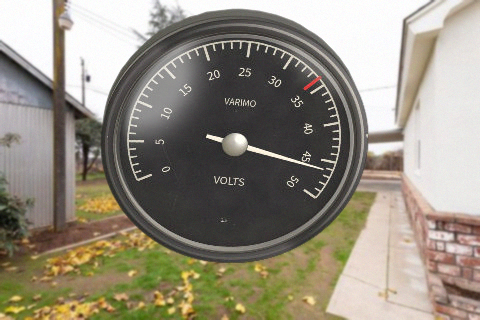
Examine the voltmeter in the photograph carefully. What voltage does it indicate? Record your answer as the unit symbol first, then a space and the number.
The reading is V 46
